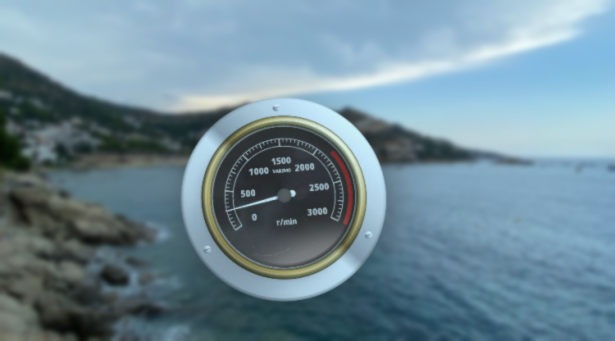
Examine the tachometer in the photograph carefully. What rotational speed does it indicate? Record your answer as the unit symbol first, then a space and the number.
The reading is rpm 250
